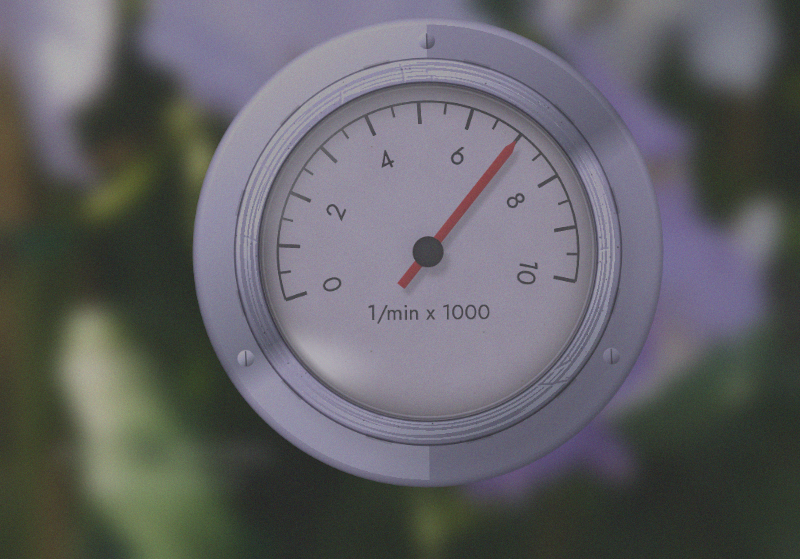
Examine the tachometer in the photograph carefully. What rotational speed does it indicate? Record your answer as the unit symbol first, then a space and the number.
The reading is rpm 7000
